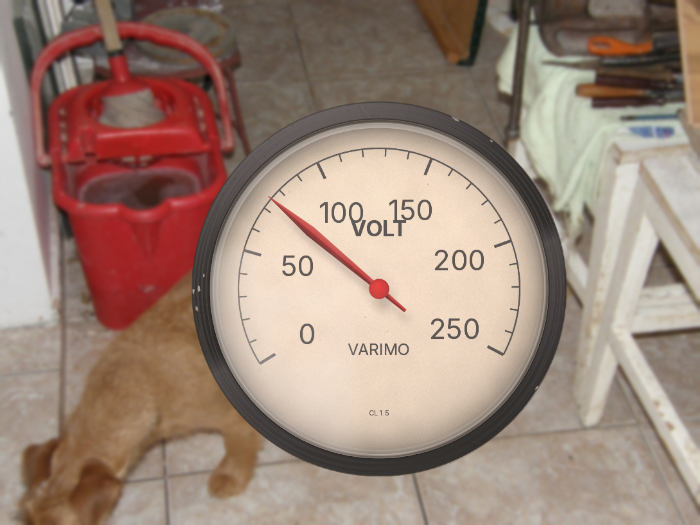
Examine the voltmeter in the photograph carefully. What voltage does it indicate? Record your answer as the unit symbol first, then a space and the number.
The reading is V 75
